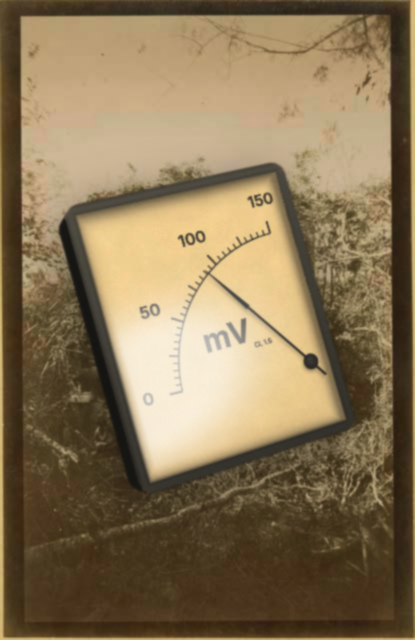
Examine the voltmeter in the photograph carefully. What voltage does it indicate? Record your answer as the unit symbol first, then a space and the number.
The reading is mV 90
